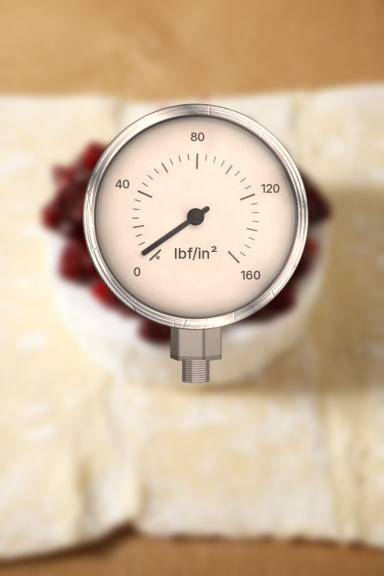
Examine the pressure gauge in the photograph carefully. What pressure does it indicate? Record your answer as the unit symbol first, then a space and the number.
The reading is psi 5
